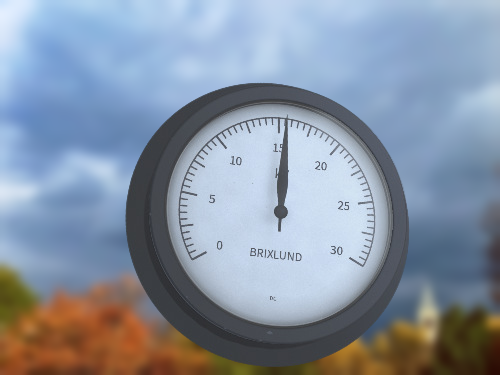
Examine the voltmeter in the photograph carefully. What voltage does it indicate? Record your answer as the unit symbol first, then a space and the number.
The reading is kV 15.5
